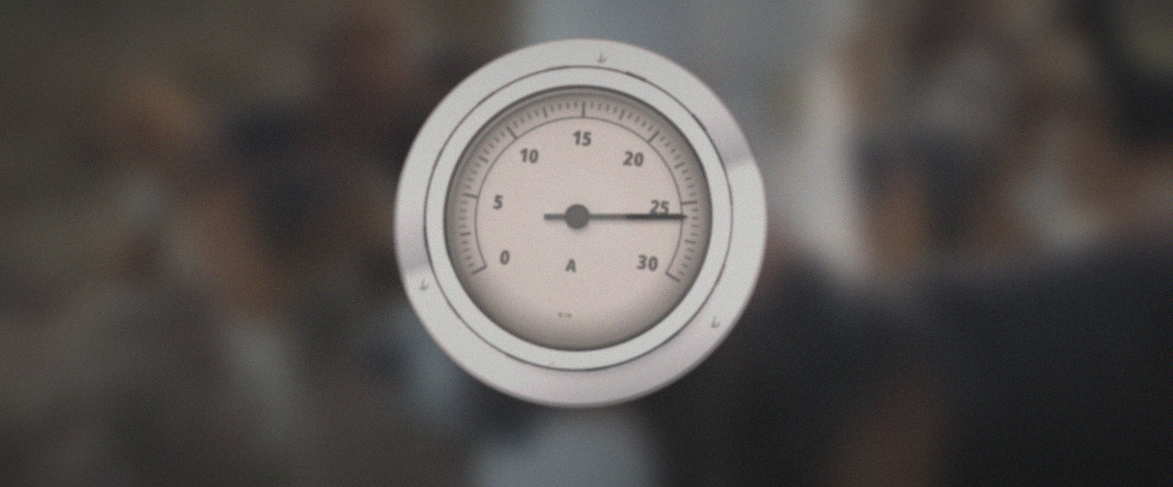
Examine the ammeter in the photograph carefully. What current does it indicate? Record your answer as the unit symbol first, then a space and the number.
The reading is A 26
